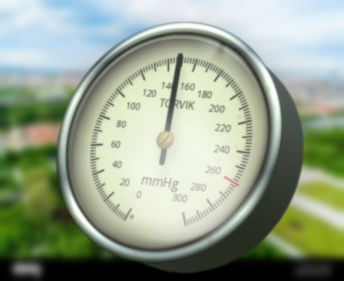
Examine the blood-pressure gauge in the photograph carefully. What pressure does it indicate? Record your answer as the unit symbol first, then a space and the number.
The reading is mmHg 150
